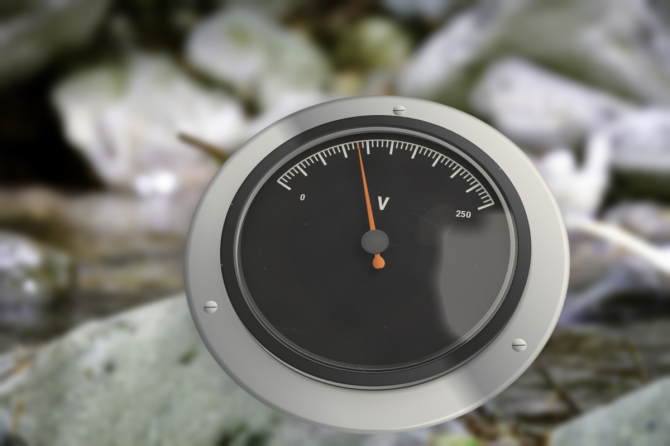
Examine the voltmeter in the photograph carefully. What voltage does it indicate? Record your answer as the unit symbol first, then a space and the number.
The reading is V 90
